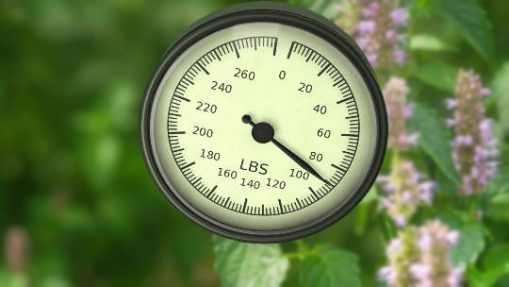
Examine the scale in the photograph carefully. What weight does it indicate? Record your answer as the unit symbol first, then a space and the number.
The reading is lb 90
